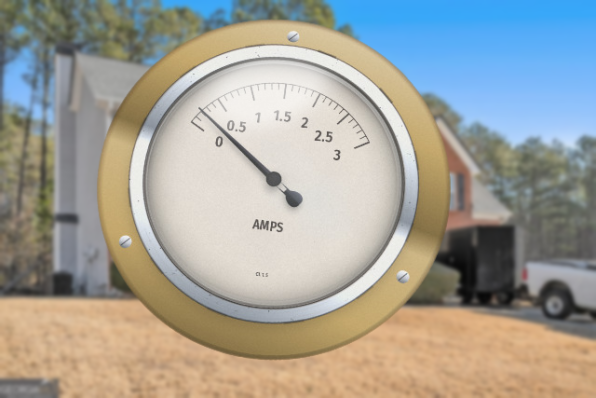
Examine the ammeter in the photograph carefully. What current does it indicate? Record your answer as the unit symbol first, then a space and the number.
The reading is A 0.2
